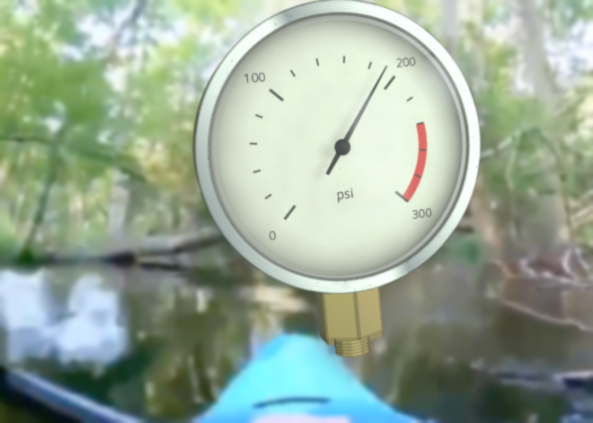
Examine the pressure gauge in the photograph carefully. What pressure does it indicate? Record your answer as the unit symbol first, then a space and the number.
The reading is psi 190
